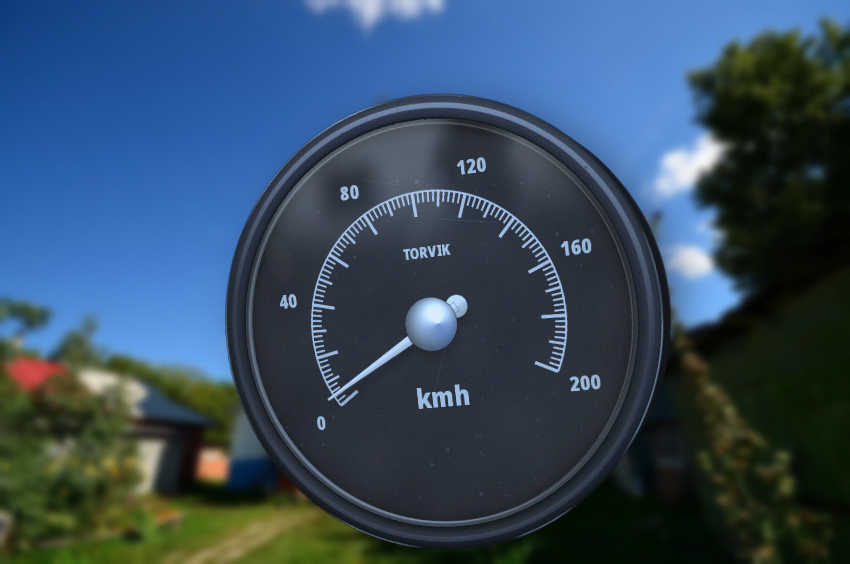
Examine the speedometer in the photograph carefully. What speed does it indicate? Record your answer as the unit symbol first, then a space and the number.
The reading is km/h 4
